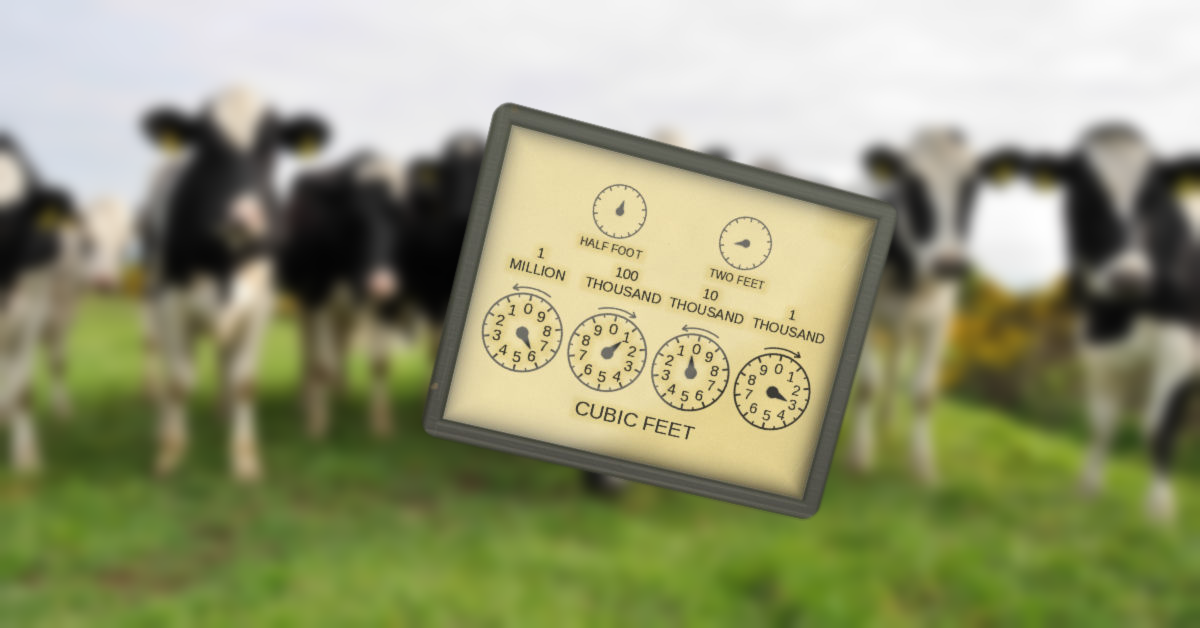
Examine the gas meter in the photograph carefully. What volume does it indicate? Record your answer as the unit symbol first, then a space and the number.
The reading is ft³ 610300
